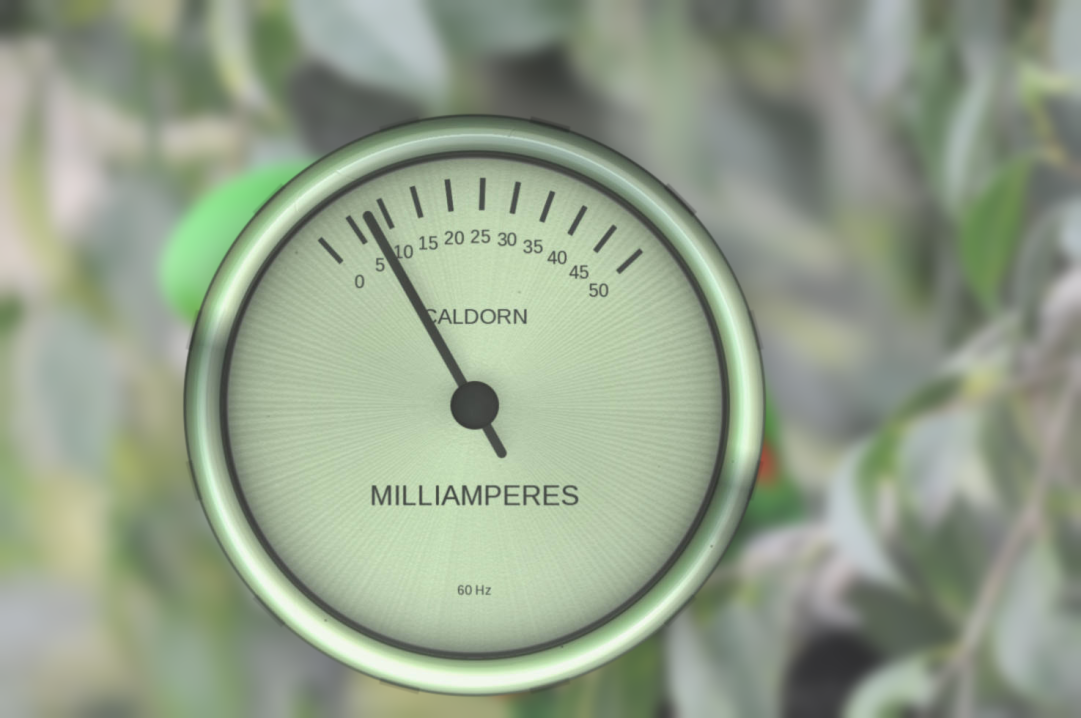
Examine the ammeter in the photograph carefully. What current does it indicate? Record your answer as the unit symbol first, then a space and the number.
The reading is mA 7.5
